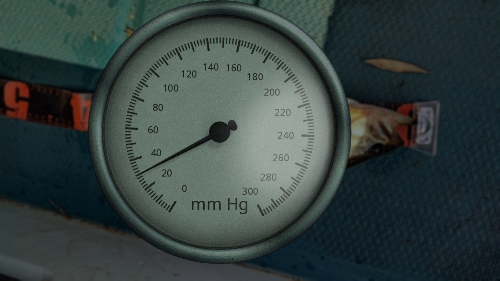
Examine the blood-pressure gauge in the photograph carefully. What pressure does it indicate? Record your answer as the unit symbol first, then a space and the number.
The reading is mmHg 30
